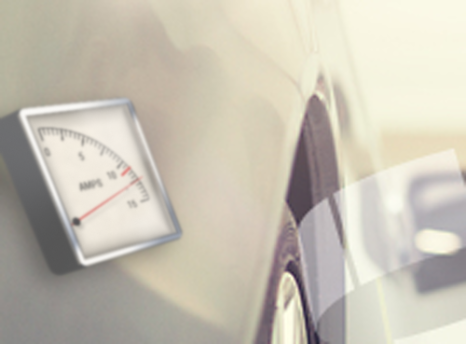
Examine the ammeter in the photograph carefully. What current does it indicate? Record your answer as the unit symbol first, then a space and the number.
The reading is A 12.5
